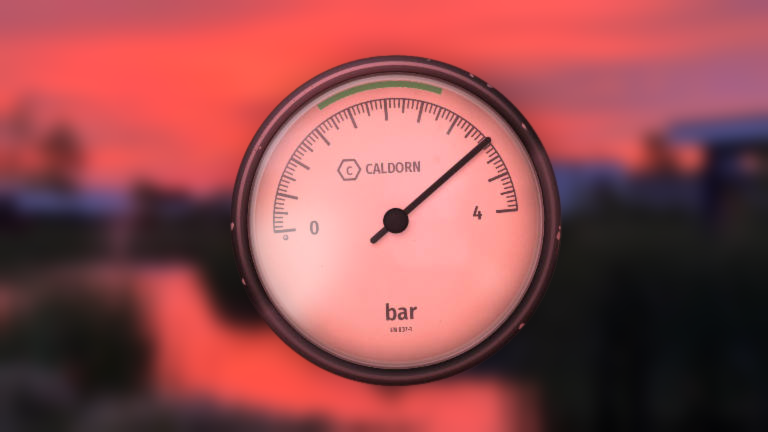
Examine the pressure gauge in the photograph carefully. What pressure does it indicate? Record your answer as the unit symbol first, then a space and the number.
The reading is bar 3.2
